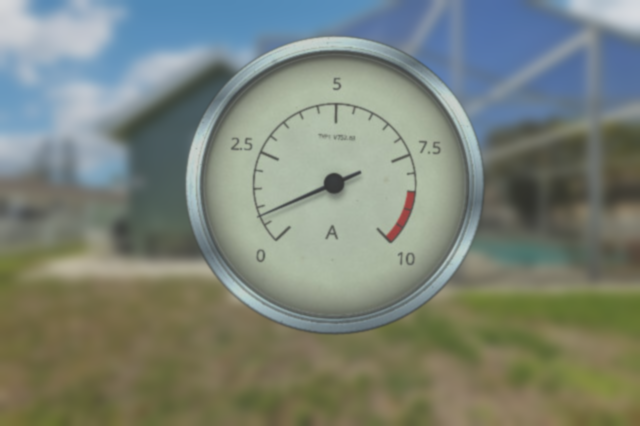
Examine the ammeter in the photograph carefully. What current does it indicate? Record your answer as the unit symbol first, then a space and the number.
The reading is A 0.75
